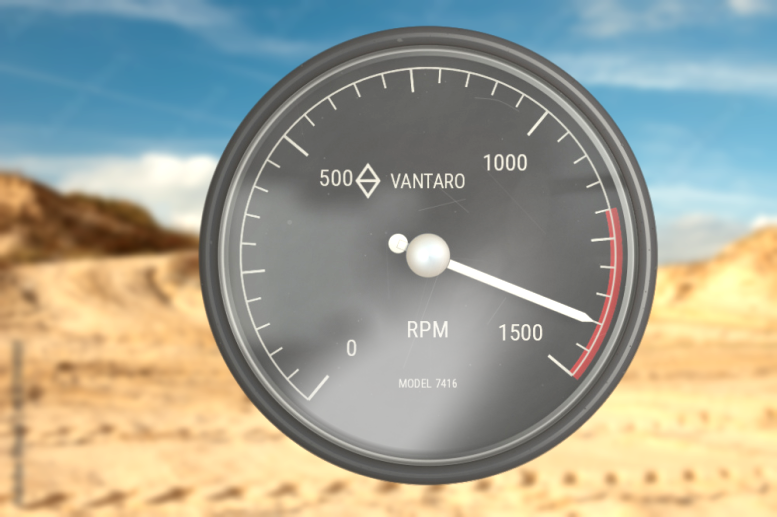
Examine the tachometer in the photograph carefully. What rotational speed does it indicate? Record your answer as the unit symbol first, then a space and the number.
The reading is rpm 1400
